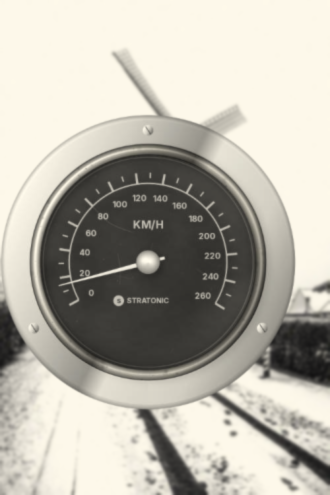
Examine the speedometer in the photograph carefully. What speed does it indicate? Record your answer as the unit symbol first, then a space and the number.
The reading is km/h 15
